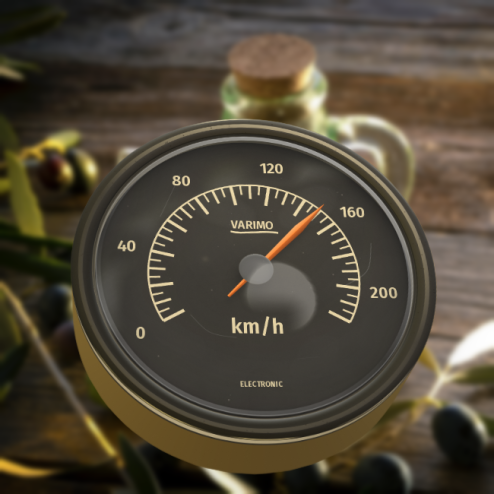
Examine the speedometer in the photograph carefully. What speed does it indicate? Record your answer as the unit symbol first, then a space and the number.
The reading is km/h 150
